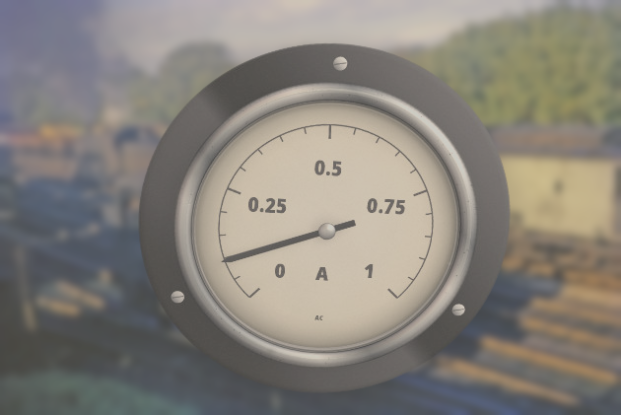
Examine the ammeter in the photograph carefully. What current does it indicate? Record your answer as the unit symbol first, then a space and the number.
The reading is A 0.1
